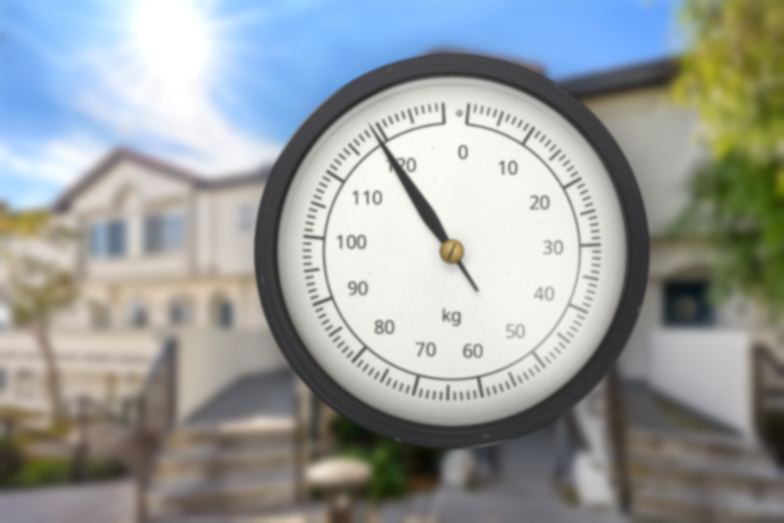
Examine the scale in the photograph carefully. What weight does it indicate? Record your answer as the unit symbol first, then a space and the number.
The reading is kg 119
